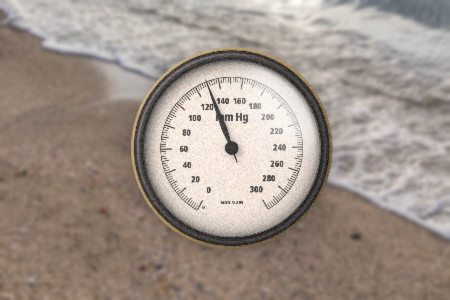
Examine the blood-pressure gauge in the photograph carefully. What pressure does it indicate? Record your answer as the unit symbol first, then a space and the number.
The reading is mmHg 130
